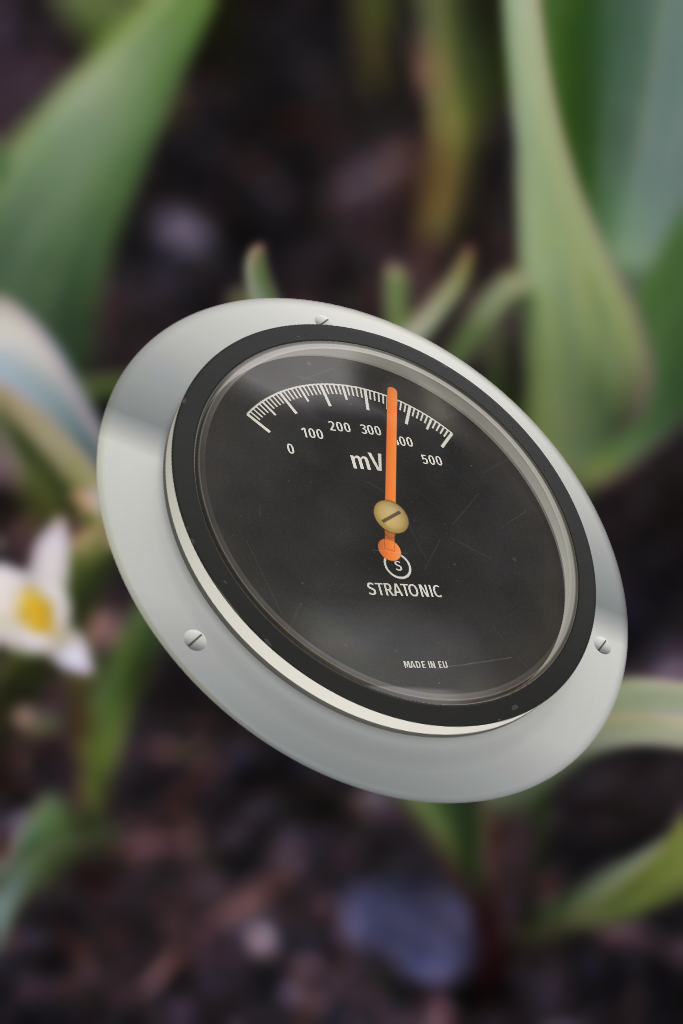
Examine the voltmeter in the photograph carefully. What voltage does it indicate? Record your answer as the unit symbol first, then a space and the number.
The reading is mV 350
